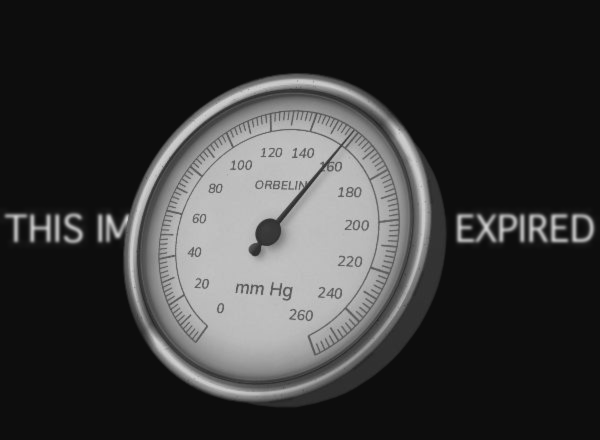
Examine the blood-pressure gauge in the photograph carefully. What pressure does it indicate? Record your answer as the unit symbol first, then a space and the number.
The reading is mmHg 160
